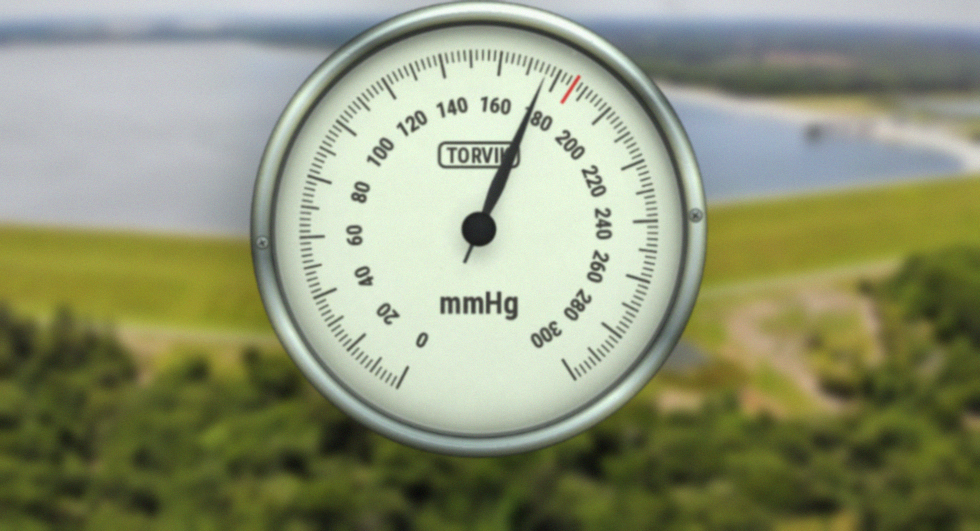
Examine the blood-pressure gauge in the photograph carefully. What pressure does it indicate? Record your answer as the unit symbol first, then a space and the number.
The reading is mmHg 176
